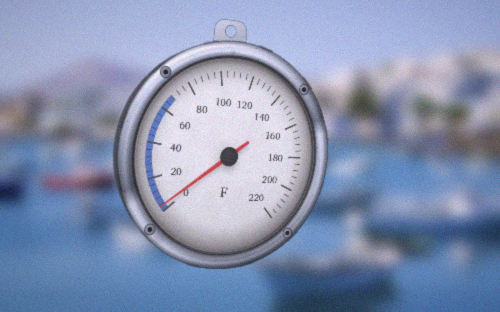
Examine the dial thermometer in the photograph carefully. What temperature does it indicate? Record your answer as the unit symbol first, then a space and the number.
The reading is °F 4
